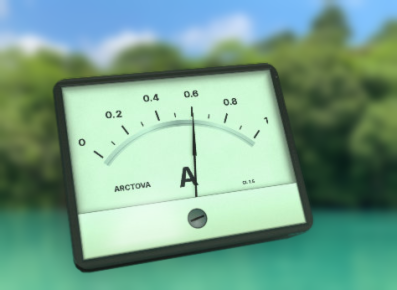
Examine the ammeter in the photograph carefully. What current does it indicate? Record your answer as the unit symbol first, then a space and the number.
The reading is A 0.6
